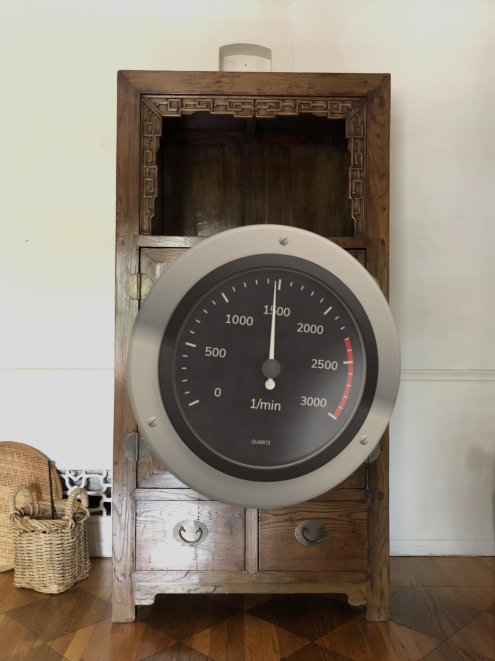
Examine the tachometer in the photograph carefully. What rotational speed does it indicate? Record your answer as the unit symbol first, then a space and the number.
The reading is rpm 1450
